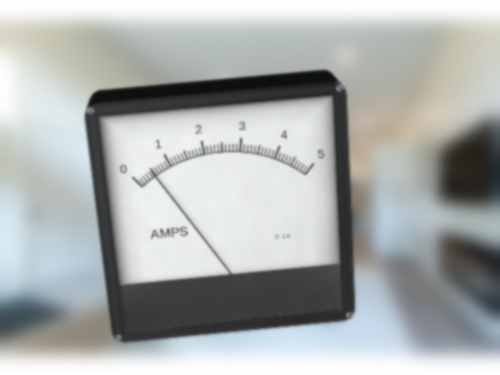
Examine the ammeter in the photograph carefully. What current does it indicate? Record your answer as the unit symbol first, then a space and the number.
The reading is A 0.5
